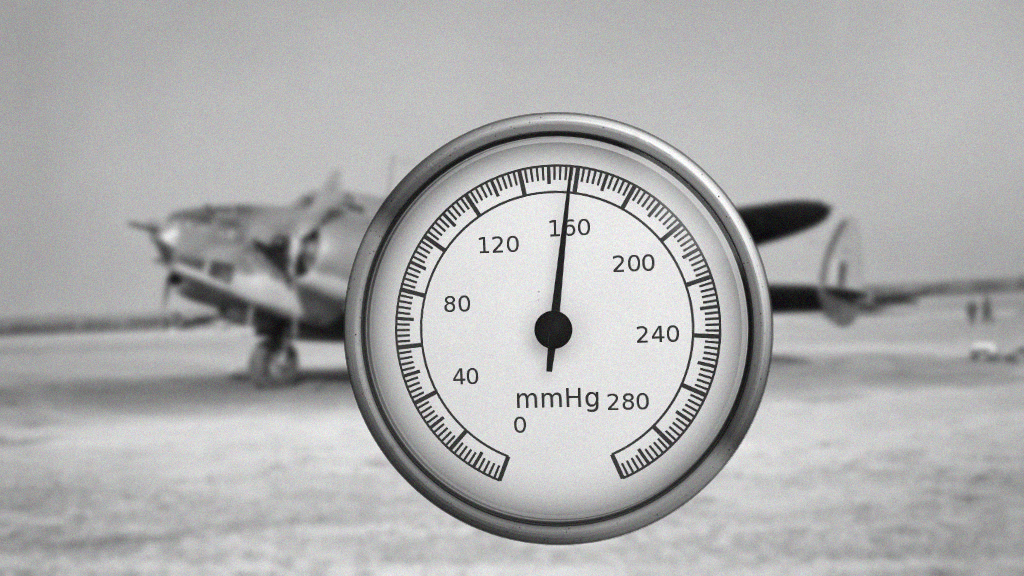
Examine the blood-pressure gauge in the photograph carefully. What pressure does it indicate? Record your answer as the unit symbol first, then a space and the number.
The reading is mmHg 158
